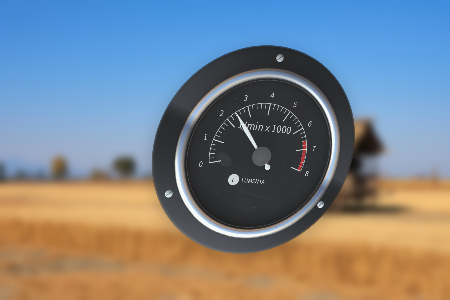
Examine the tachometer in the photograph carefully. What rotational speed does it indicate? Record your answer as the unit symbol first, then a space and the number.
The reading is rpm 2400
